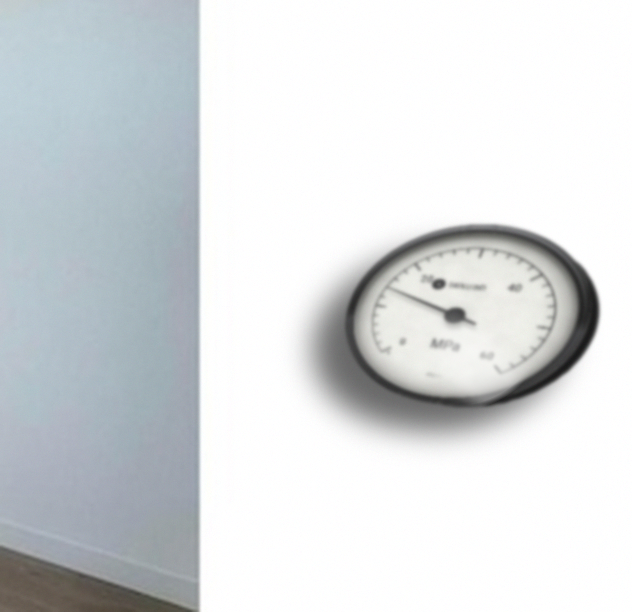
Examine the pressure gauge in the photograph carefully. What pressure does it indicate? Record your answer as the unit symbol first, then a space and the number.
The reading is MPa 14
